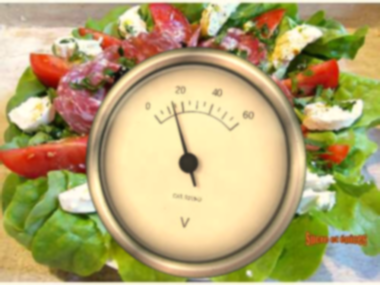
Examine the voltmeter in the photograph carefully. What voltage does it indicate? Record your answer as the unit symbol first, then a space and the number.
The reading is V 15
